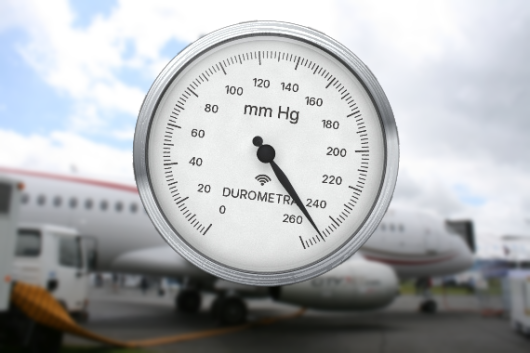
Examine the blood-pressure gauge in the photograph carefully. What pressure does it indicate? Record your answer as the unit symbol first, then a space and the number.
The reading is mmHg 250
